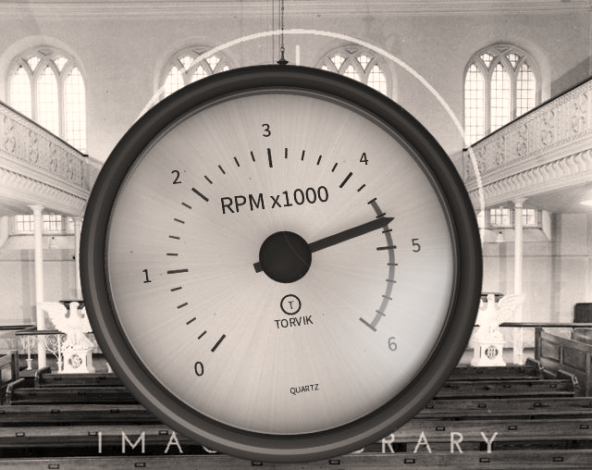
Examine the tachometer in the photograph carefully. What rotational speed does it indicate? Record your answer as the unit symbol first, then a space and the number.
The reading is rpm 4700
